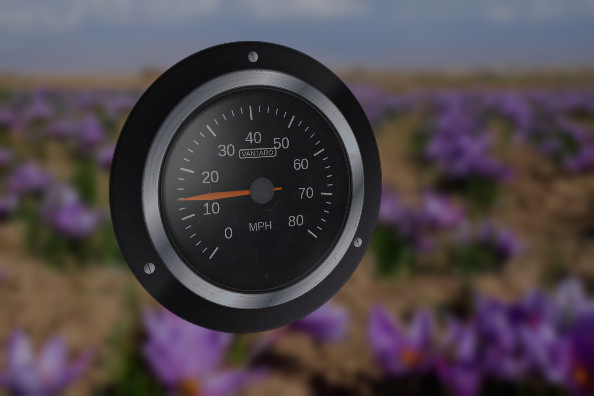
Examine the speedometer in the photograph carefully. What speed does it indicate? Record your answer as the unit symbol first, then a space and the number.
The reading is mph 14
